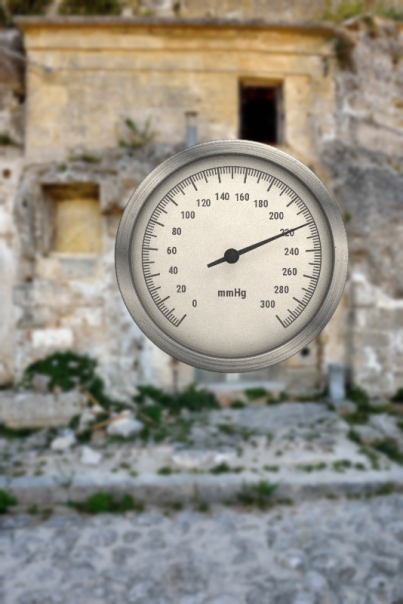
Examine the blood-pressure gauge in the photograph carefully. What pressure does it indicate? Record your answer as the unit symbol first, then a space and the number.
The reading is mmHg 220
